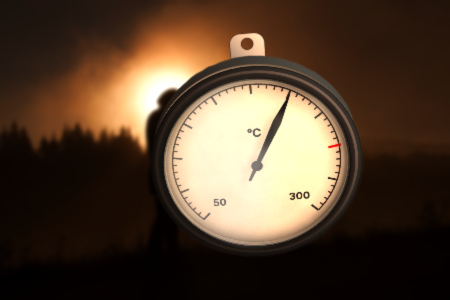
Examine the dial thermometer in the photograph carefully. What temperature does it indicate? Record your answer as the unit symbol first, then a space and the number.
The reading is °C 200
